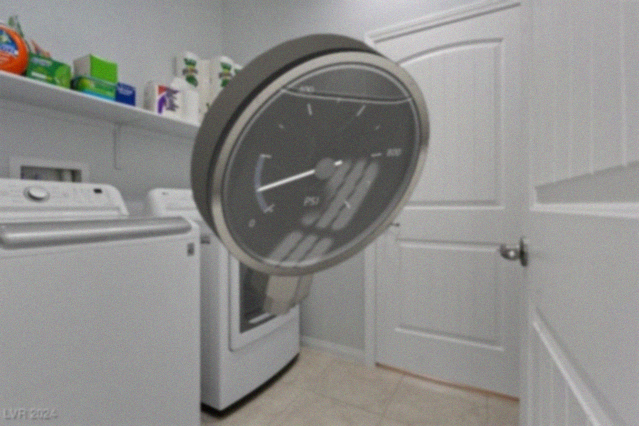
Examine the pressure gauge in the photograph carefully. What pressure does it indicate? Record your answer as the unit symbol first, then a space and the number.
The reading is psi 100
